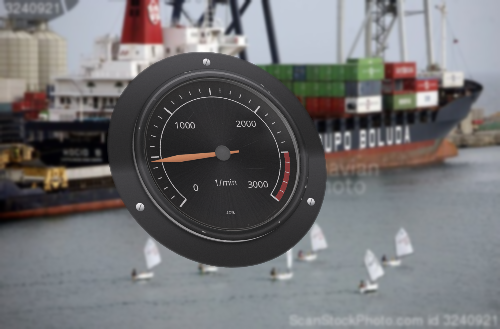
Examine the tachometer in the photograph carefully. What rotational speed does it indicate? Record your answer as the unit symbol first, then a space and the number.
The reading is rpm 450
